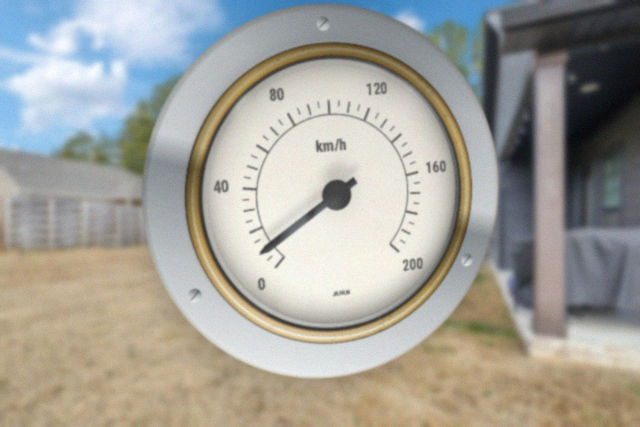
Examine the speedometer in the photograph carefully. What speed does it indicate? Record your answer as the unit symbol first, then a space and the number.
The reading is km/h 10
